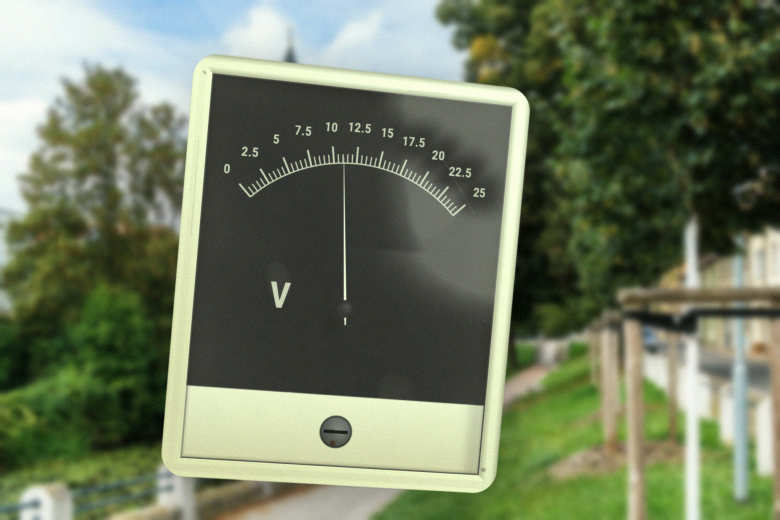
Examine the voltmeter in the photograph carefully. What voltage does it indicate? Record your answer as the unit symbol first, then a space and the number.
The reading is V 11
